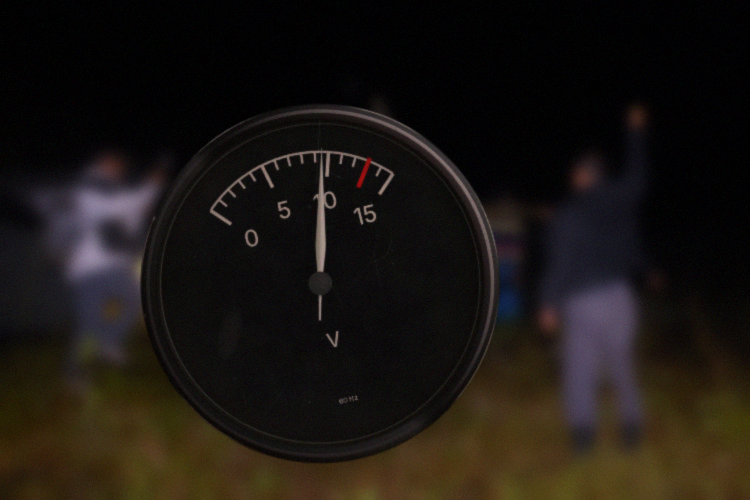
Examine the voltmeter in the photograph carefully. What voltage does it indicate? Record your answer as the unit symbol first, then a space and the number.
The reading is V 9.5
